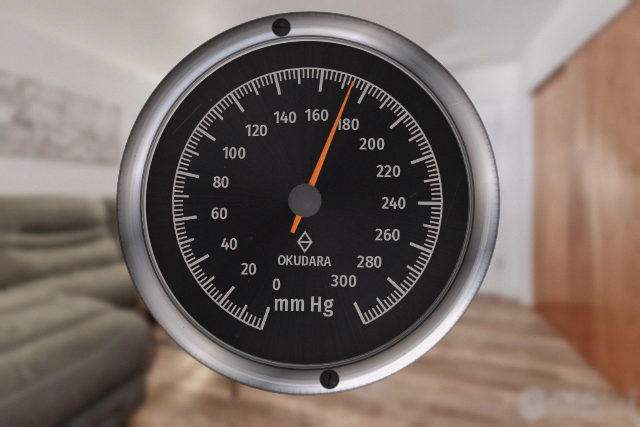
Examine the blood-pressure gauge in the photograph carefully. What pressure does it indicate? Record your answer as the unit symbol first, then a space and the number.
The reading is mmHg 174
